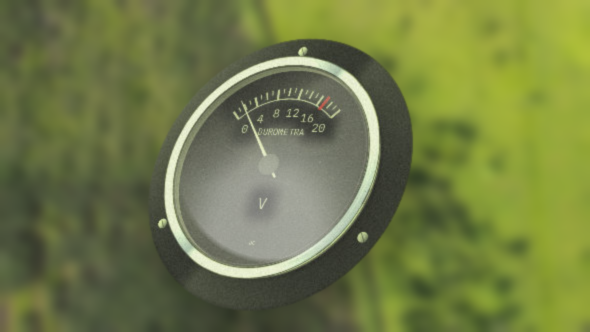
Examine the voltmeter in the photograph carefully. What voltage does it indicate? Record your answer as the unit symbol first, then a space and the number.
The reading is V 2
